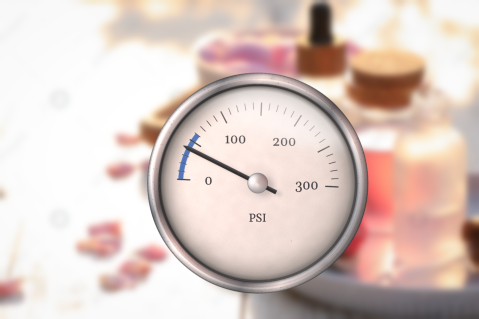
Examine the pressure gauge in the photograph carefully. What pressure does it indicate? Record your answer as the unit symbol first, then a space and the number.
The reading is psi 40
